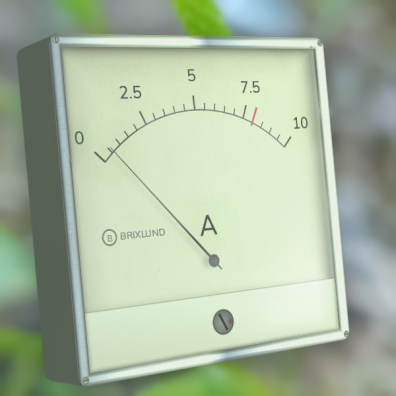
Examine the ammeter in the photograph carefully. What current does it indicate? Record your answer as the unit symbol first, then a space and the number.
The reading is A 0.5
